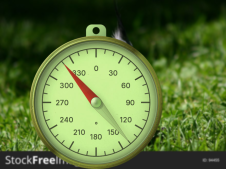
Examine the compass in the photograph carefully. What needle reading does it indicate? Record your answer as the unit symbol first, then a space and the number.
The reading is ° 320
